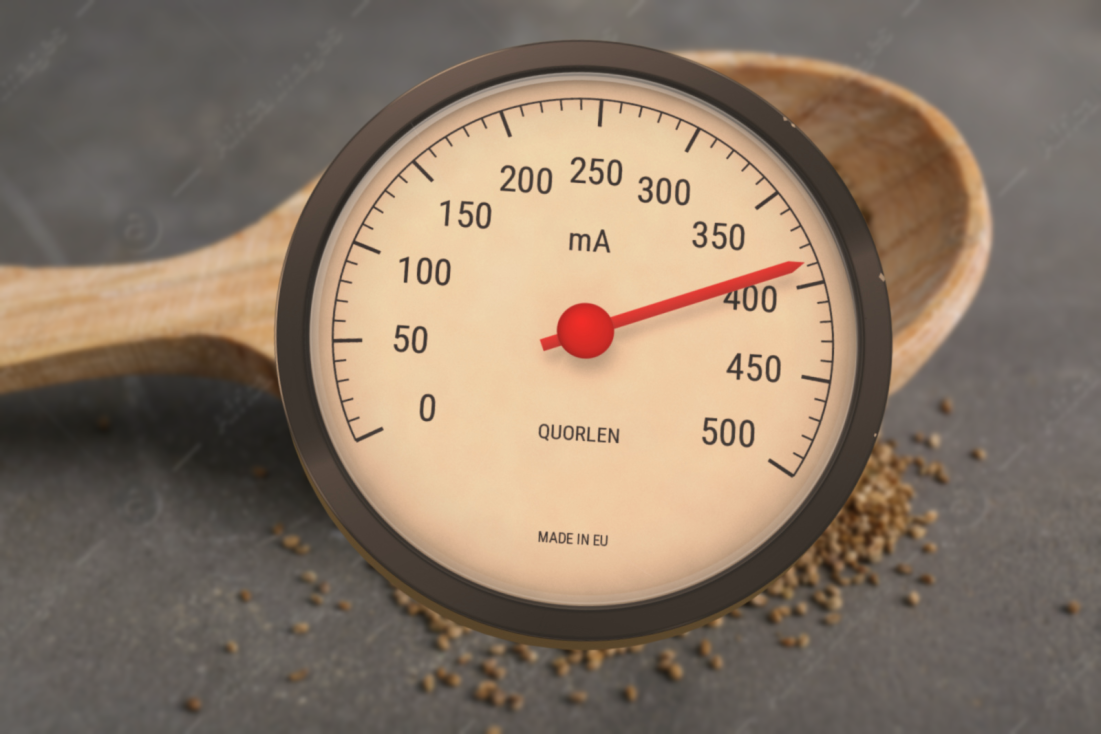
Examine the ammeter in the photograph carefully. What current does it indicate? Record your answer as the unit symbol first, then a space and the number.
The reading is mA 390
